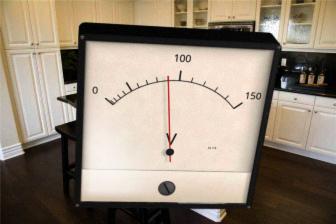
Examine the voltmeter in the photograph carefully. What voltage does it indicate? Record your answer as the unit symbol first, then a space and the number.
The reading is V 90
